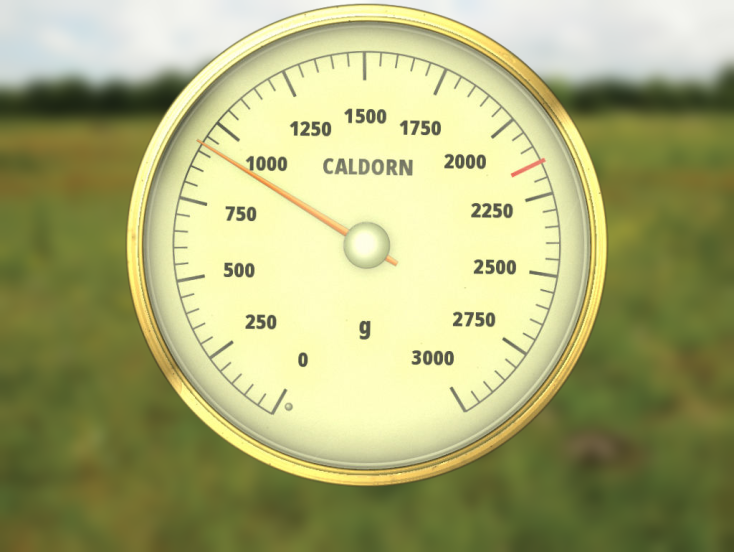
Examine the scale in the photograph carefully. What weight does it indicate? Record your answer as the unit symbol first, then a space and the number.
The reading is g 925
